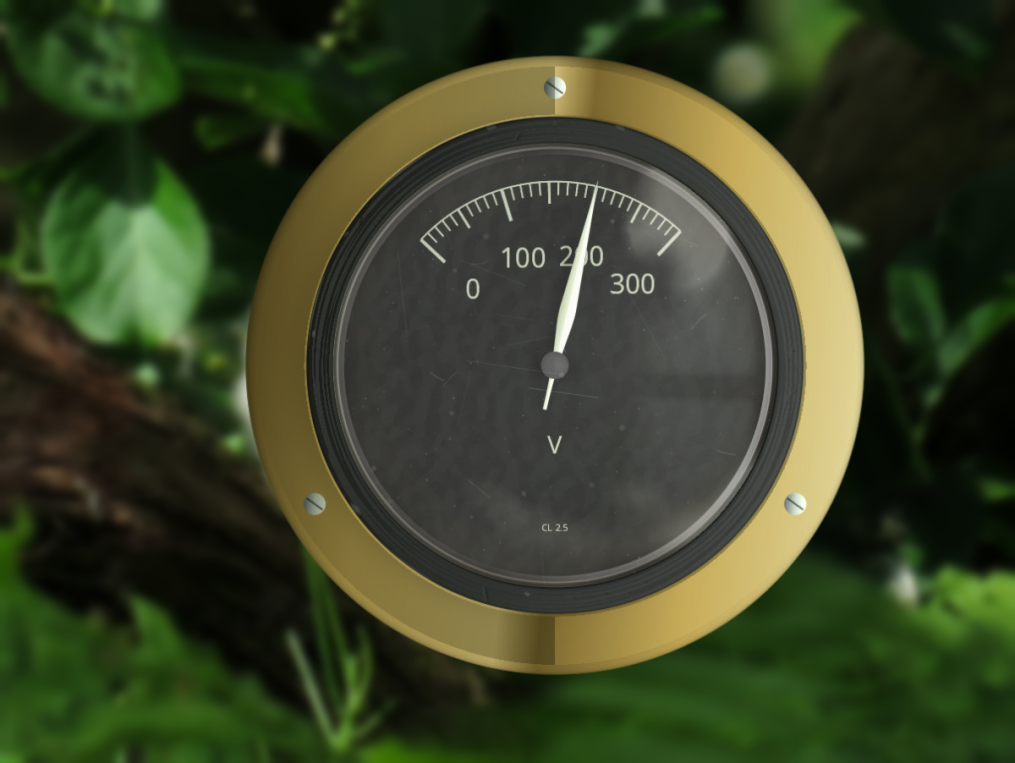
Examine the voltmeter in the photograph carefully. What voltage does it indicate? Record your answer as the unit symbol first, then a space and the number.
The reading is V 200
